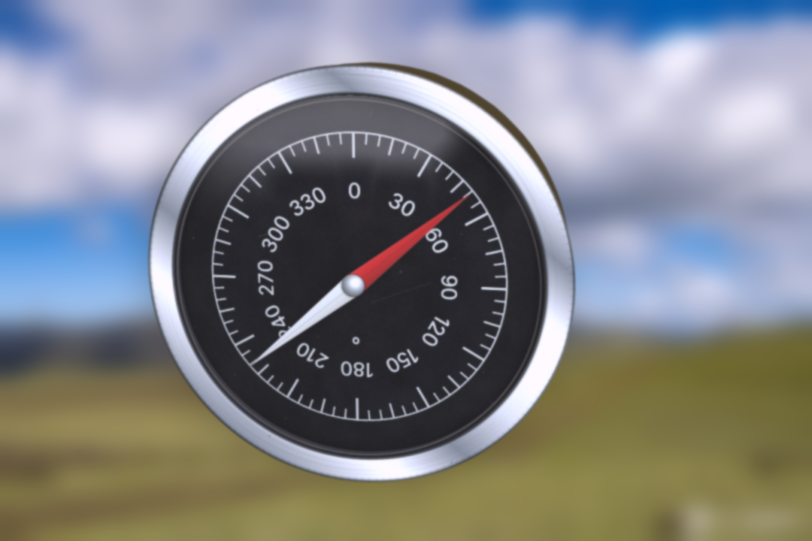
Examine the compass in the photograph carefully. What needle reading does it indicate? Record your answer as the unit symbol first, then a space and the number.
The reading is ° 50
